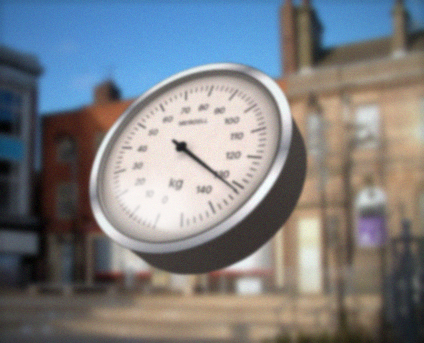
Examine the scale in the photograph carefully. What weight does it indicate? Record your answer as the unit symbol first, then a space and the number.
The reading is kg 132
